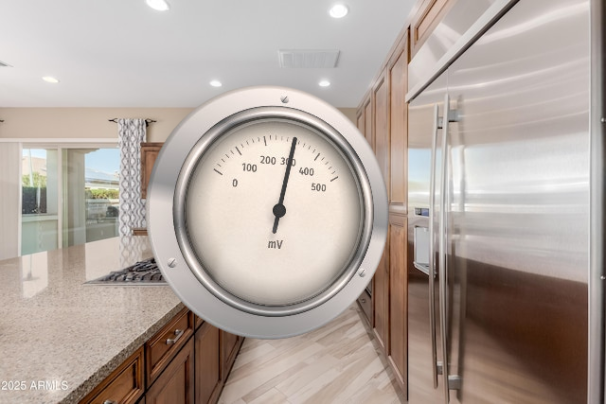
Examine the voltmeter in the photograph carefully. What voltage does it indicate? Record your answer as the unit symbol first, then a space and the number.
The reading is mV 300
